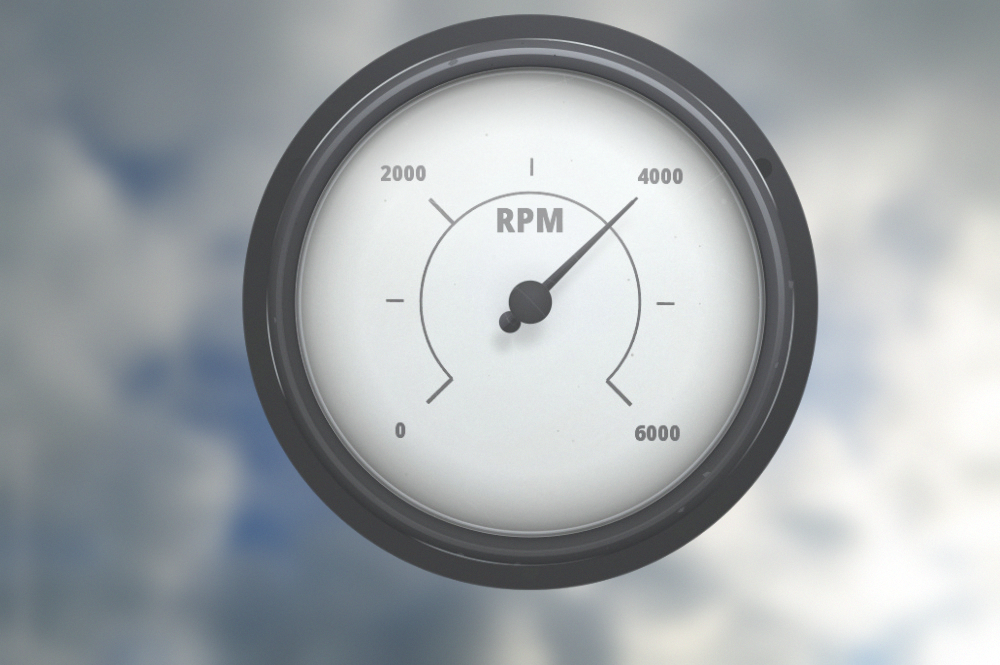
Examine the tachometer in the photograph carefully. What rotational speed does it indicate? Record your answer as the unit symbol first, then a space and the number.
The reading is rpm 4000
